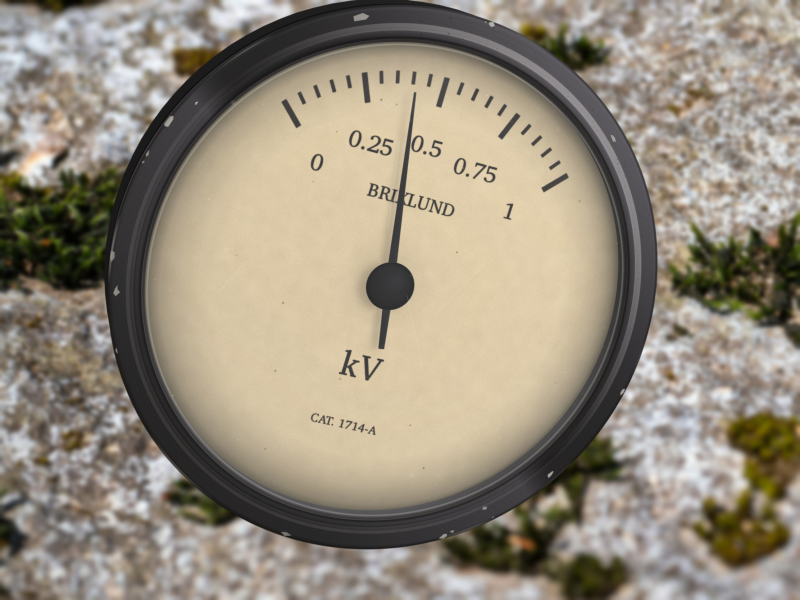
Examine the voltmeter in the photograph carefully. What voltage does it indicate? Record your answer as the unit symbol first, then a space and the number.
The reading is kV 0.4
